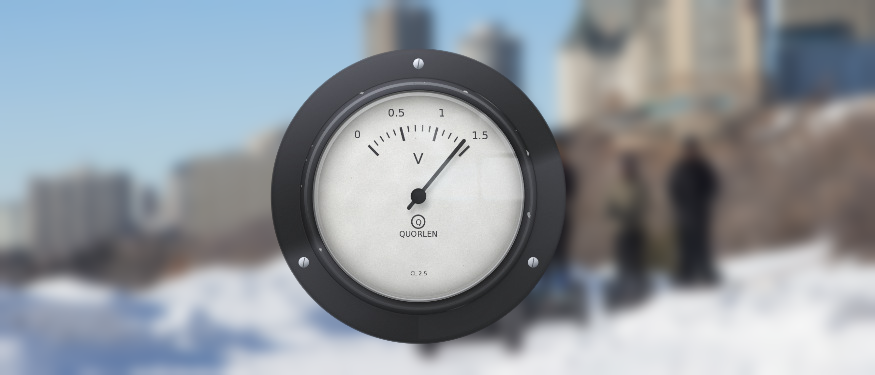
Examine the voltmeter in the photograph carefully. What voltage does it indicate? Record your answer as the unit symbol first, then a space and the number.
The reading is V 1.4
